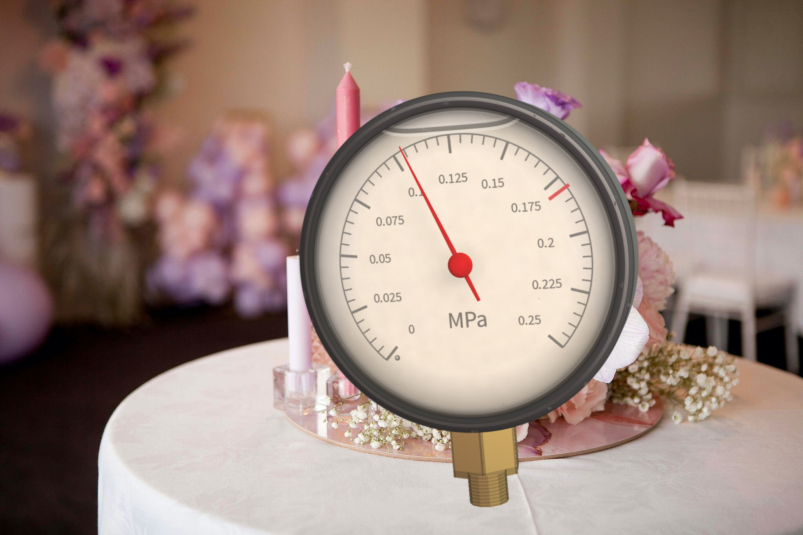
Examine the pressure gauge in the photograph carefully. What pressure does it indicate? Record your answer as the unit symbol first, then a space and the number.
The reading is MPa 0.105
